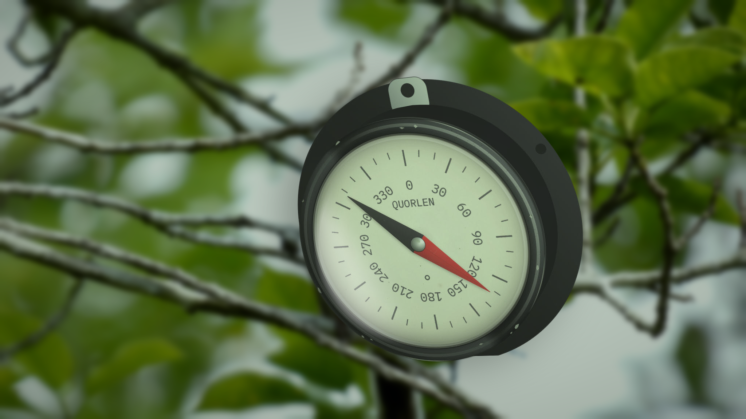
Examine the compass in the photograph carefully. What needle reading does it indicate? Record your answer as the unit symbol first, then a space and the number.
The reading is ° 130
